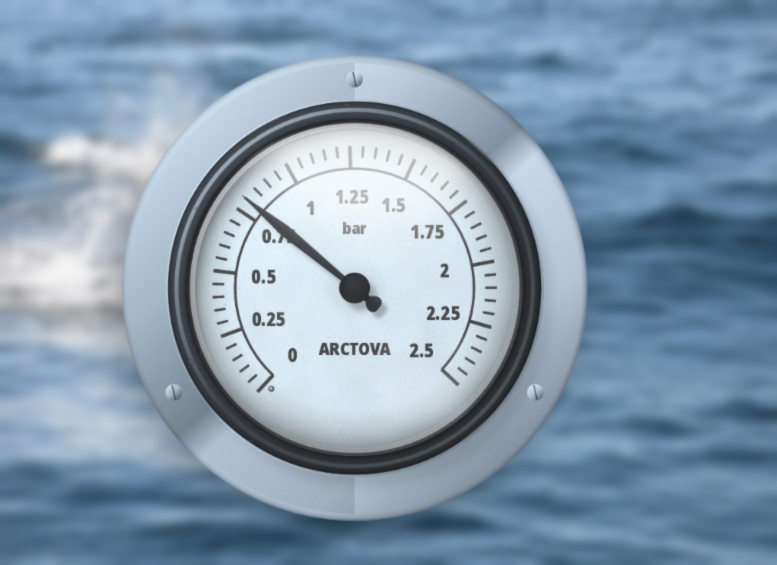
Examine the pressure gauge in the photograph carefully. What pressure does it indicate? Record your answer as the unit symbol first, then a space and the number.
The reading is bar 0.8
